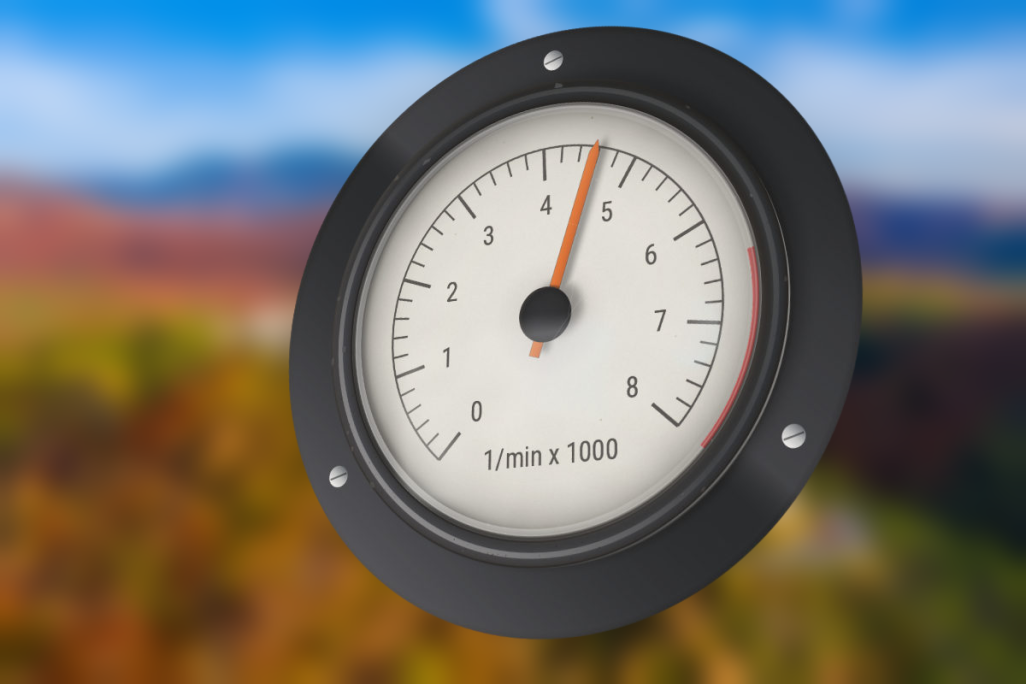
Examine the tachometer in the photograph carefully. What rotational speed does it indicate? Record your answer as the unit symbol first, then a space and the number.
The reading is rpm 4600
